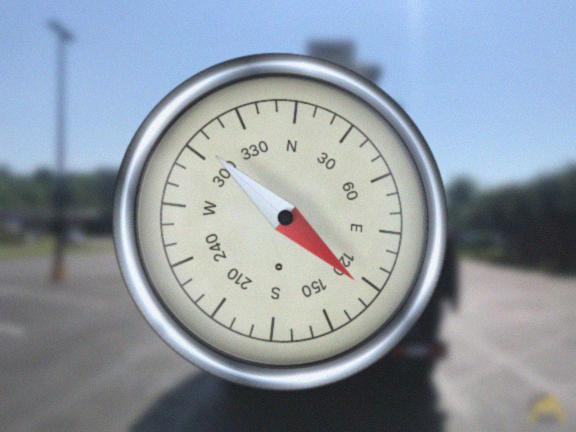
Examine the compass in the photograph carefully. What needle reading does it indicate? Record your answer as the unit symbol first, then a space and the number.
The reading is ° 125
